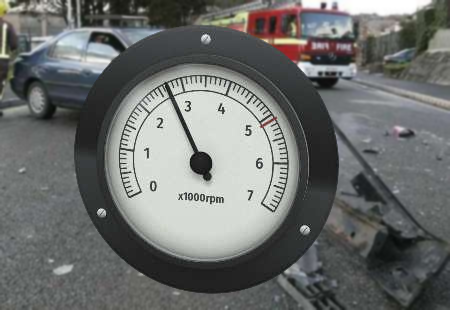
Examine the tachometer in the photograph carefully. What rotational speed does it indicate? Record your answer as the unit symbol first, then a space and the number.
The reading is rpm 2700
